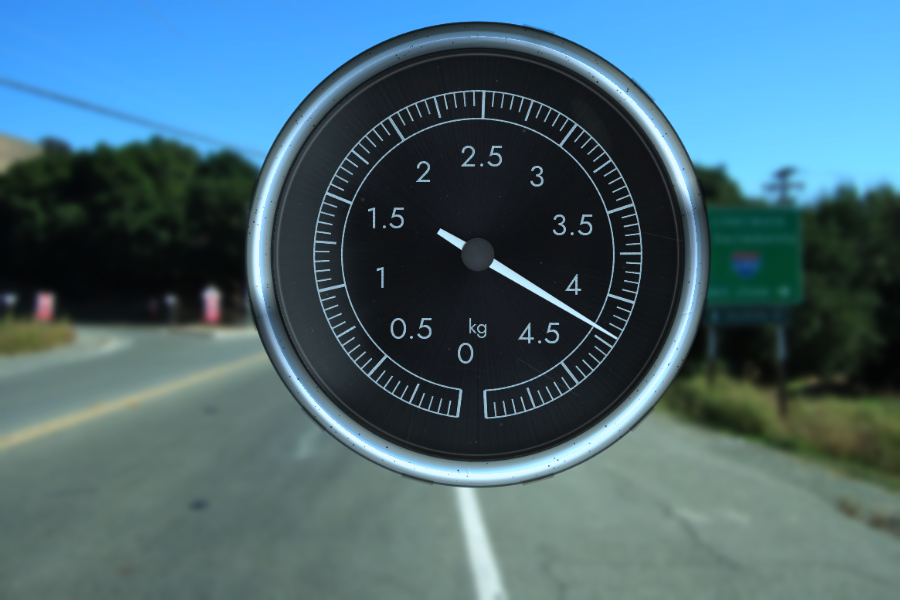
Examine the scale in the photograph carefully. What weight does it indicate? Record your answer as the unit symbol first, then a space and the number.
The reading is kg 4.2
